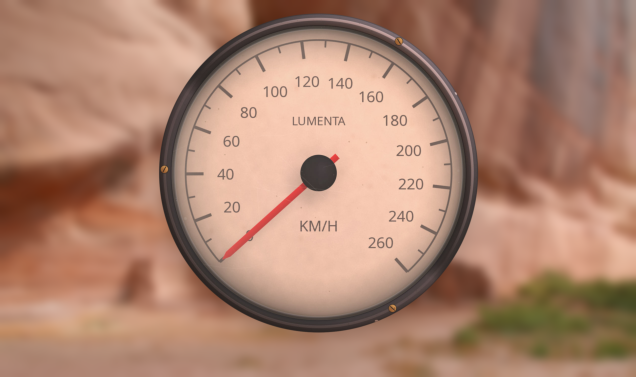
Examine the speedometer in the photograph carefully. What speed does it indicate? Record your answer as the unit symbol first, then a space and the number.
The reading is km/h 0
